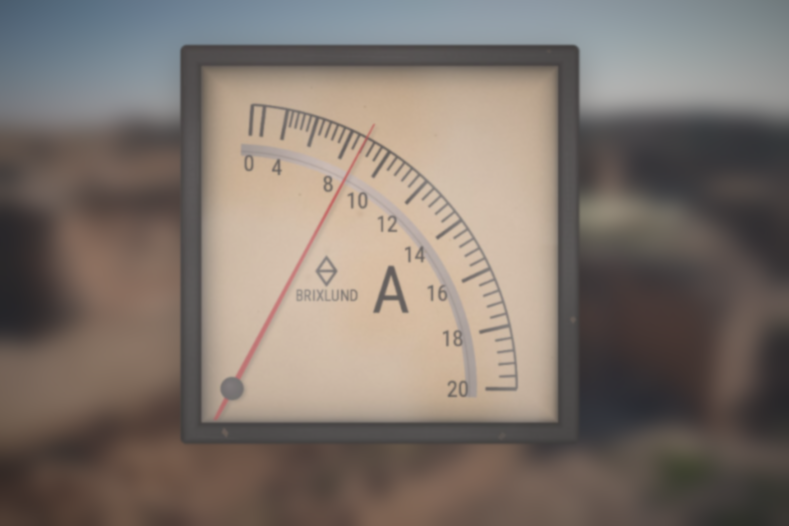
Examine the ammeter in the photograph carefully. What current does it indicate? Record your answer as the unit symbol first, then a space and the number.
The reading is A 8.8
